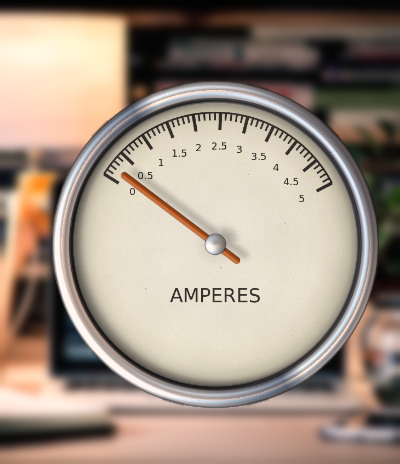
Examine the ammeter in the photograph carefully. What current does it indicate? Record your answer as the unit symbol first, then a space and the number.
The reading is A 0.2
